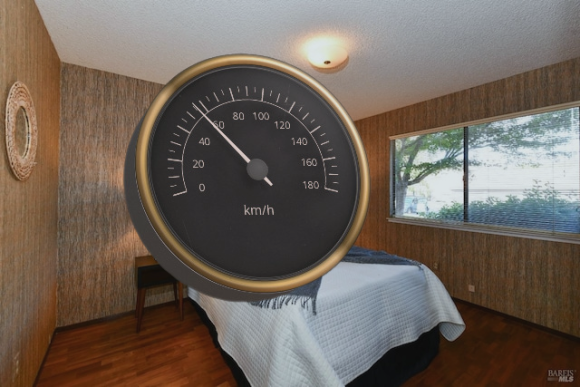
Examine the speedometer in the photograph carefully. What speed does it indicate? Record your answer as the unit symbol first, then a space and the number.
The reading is km/h 55
